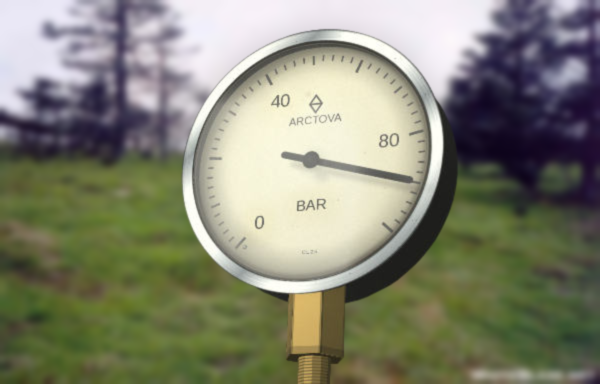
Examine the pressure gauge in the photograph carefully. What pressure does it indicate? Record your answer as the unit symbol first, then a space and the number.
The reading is bar 90
